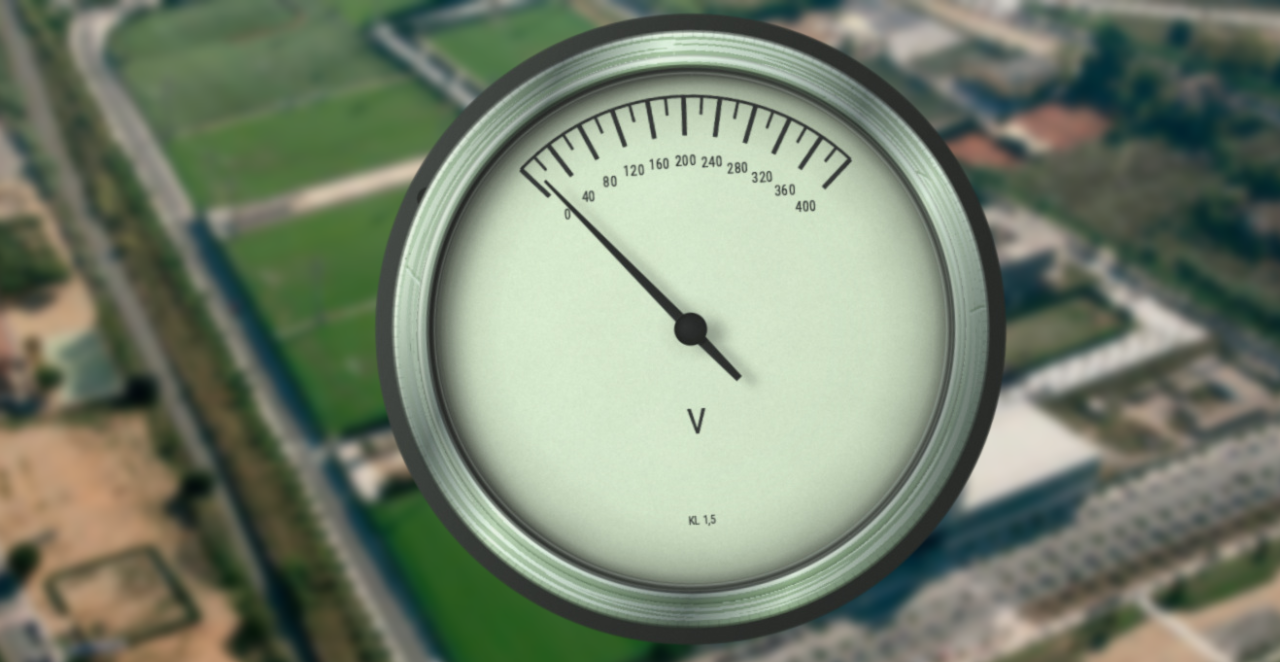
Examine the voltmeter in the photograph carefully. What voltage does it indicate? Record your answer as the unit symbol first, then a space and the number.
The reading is V 10
